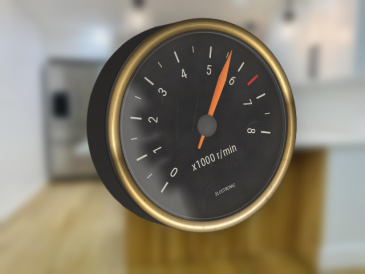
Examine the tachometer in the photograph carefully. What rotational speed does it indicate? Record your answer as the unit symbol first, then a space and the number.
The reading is rpm 5500
